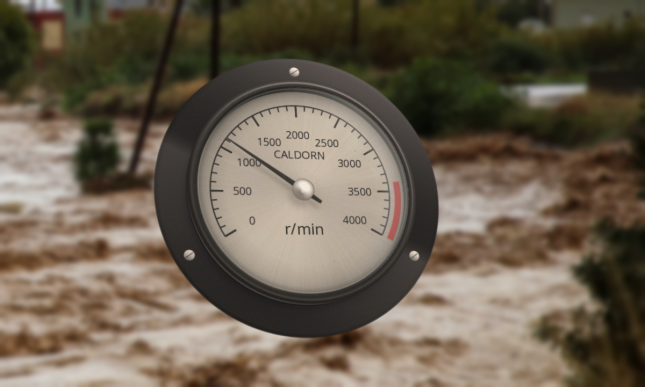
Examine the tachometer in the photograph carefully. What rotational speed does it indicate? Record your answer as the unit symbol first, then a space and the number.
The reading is rpm 1100
